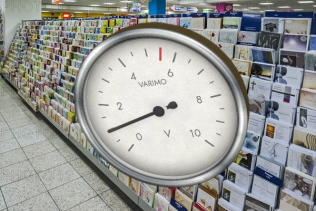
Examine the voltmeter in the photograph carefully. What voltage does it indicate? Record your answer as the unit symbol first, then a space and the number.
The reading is V 1
